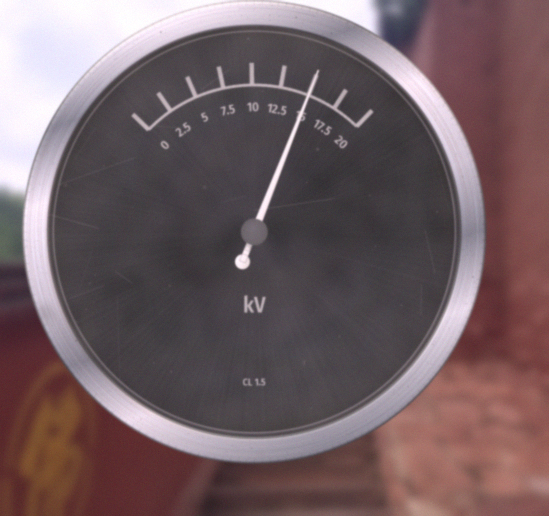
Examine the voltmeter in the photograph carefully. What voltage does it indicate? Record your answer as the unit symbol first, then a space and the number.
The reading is kV 15
